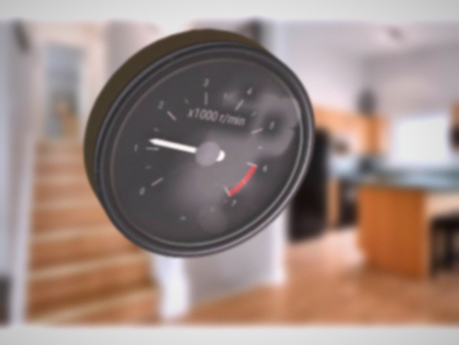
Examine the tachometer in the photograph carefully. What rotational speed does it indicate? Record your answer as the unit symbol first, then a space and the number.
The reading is rpm 1250
